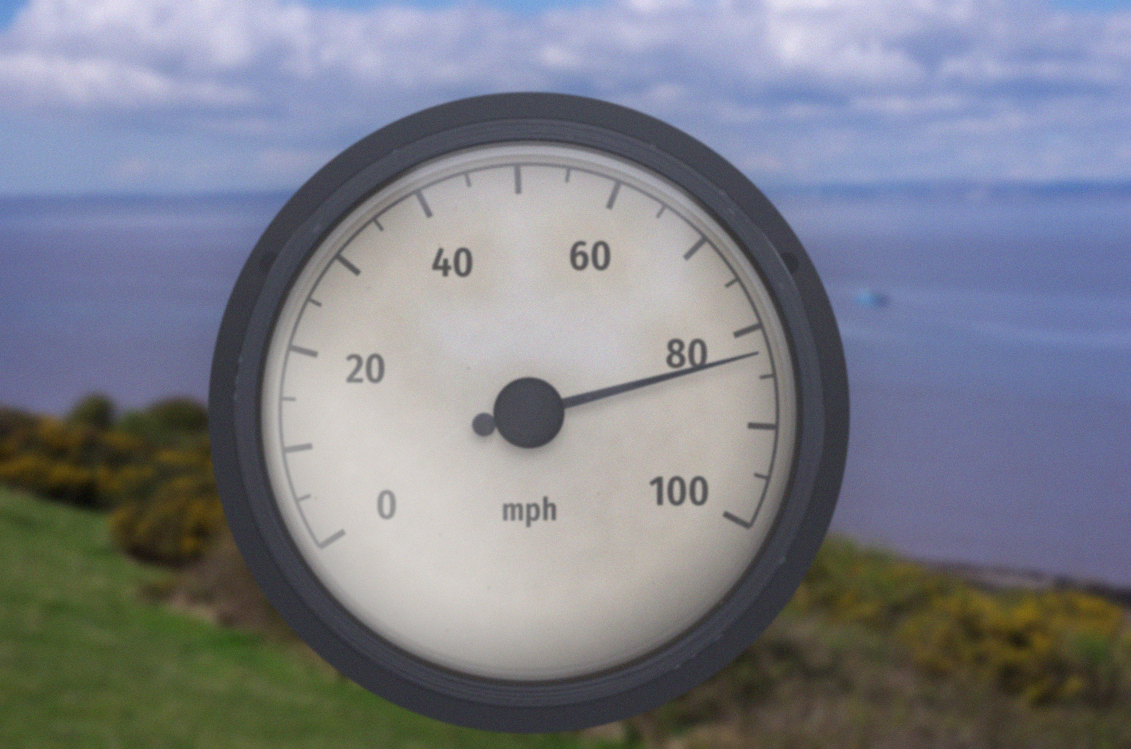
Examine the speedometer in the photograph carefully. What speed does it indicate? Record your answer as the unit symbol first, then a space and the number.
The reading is mph 82.5
